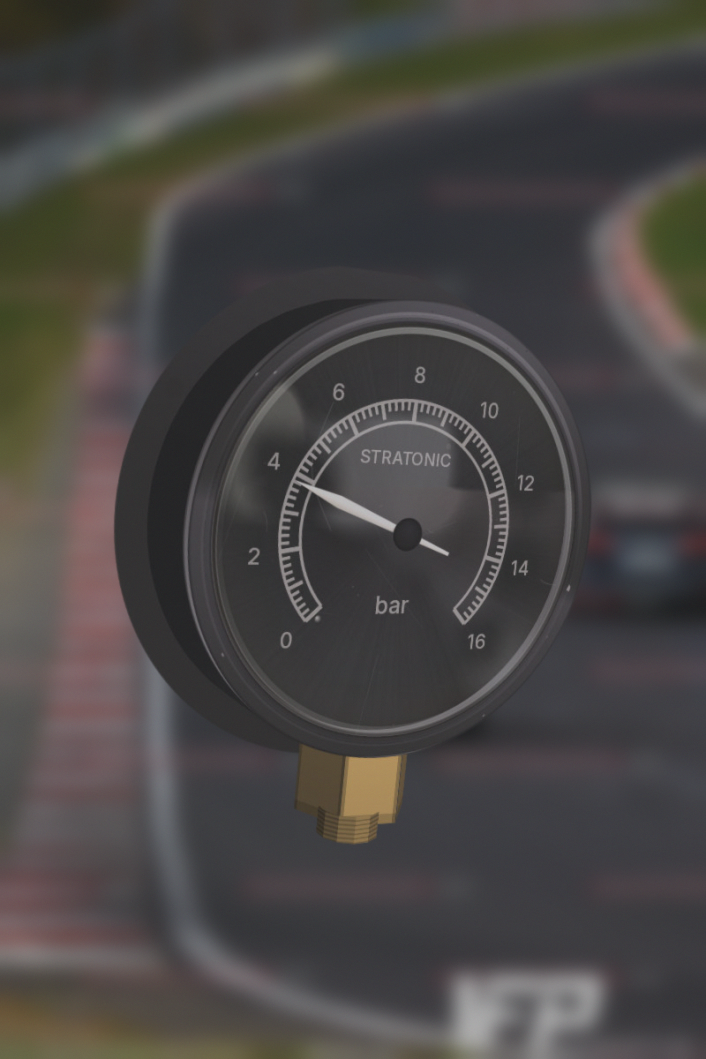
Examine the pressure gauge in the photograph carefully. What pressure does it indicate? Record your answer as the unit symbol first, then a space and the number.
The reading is bar 3.8
